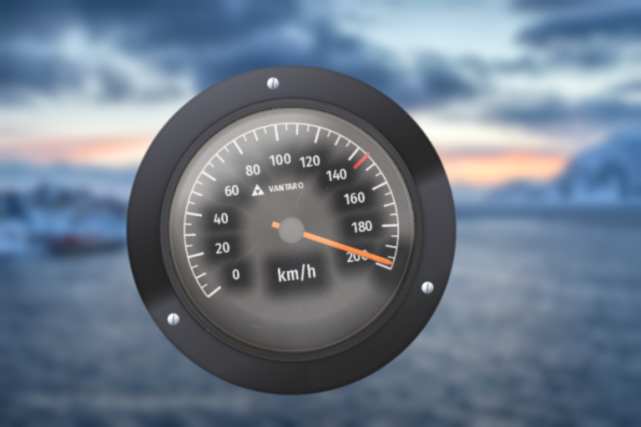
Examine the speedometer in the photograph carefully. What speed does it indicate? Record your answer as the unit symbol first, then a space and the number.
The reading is km/h 197.5
